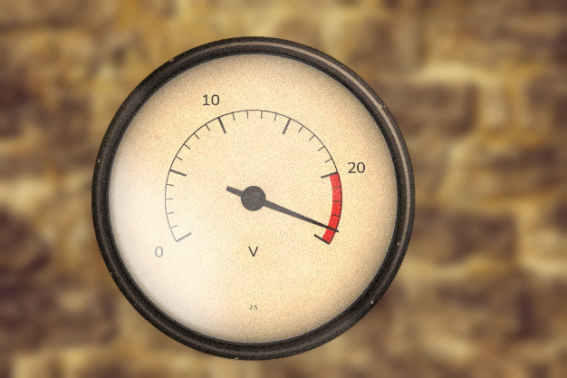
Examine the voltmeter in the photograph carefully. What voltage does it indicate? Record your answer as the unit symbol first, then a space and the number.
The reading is V 24
